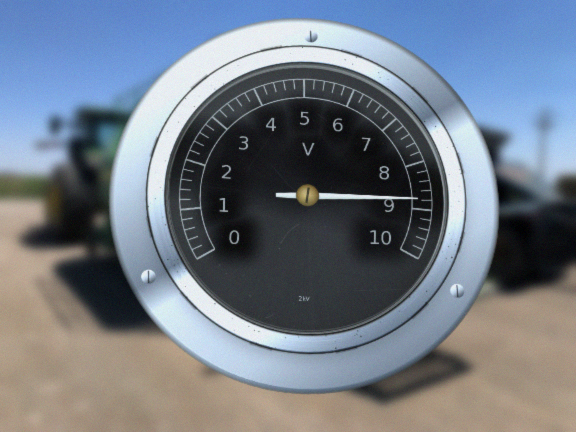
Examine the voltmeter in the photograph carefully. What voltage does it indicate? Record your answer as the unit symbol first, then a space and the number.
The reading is V 8.8
